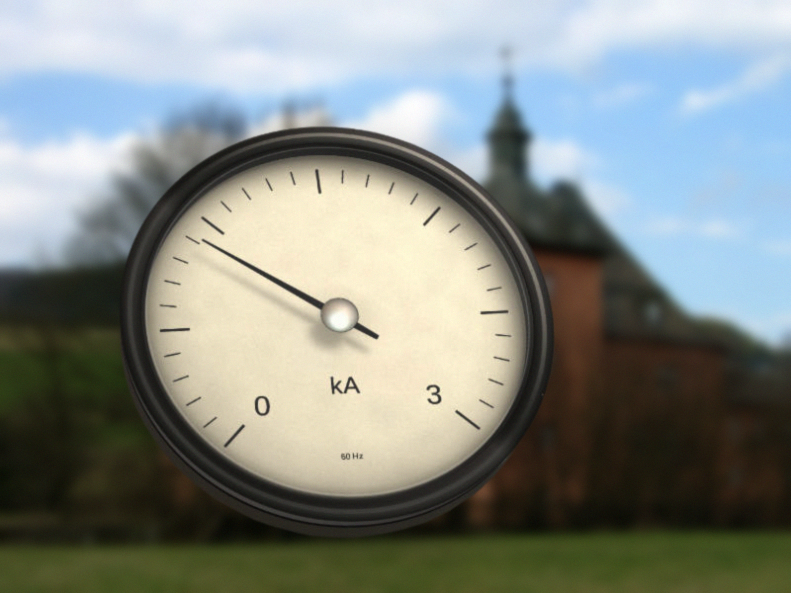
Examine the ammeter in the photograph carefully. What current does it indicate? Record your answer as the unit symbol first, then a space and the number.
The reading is kA 0.9
